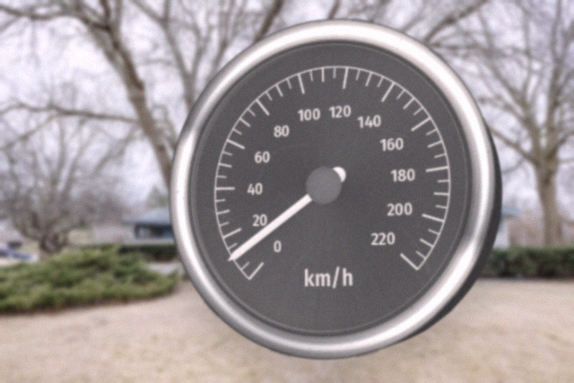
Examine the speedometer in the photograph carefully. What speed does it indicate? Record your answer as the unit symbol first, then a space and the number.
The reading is km/h 10
